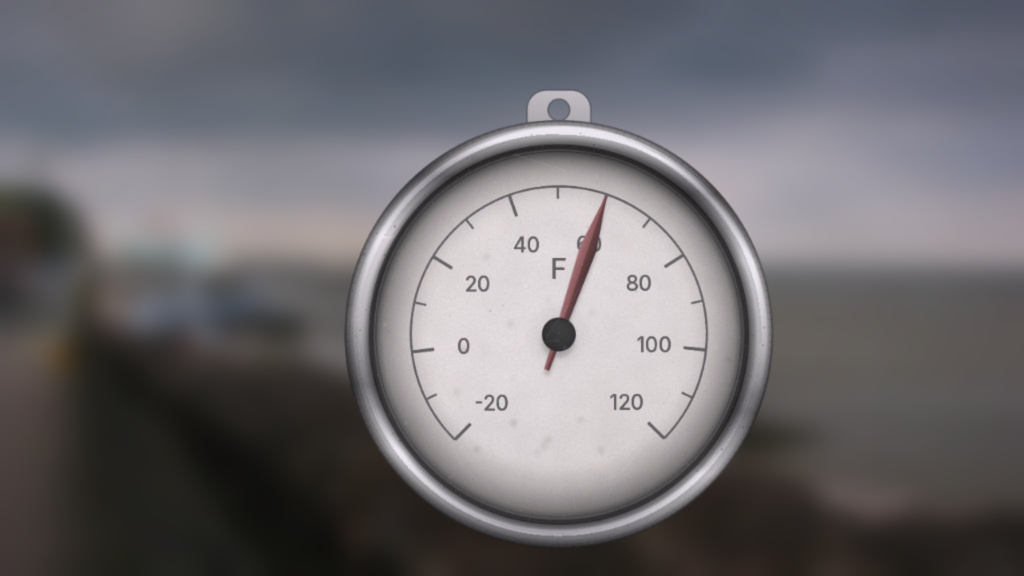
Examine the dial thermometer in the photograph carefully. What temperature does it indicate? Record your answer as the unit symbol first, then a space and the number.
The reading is °F 60
